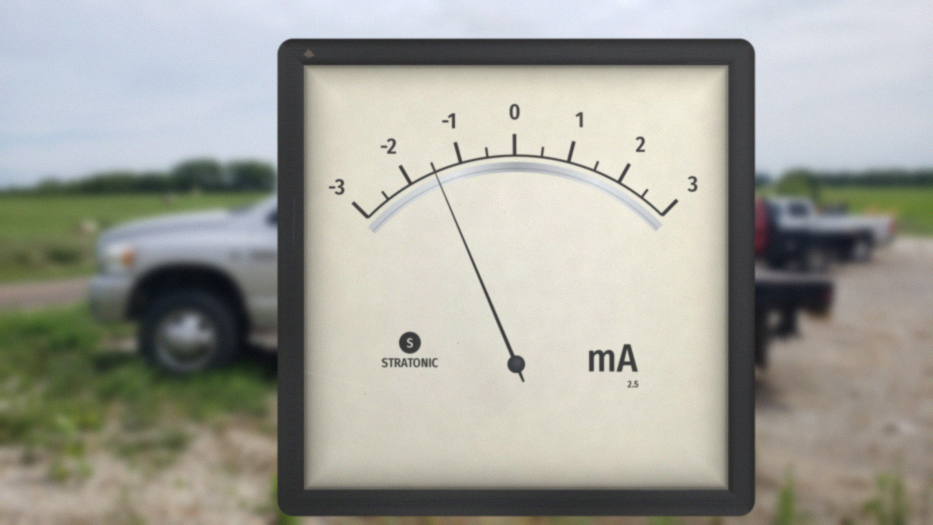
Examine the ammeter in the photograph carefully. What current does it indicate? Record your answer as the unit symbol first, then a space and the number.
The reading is mA -1.5
